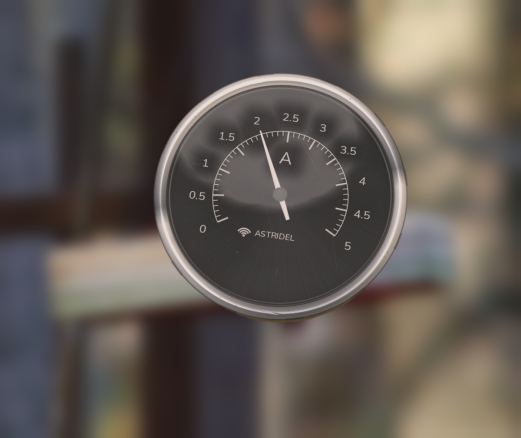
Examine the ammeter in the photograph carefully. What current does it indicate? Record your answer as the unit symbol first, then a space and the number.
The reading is A 2
